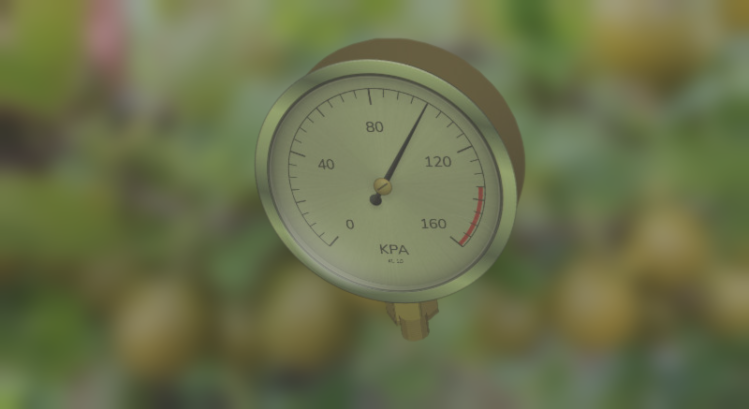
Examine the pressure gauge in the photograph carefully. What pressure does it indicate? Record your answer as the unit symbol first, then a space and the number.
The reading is kPa 100
